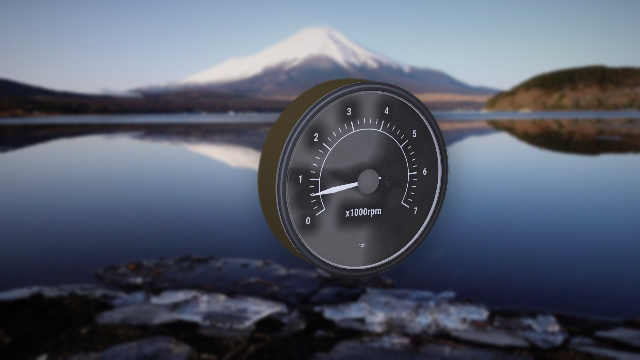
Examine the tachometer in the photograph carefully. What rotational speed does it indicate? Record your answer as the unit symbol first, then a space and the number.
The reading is rpm 600
